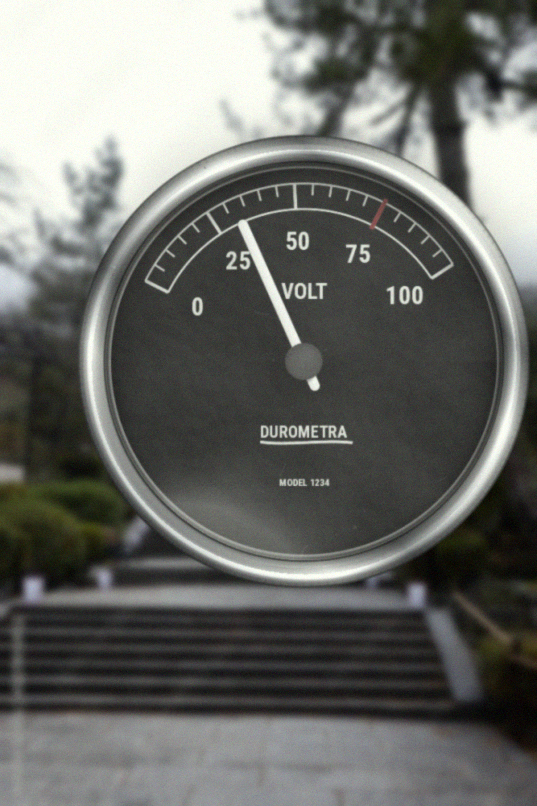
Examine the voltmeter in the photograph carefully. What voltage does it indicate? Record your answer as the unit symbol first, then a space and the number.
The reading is V 32.5
